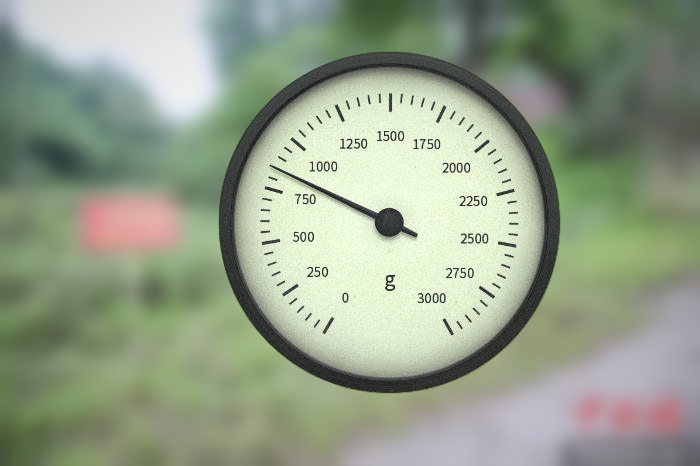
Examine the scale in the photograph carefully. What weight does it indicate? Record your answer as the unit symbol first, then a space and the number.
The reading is g 850
